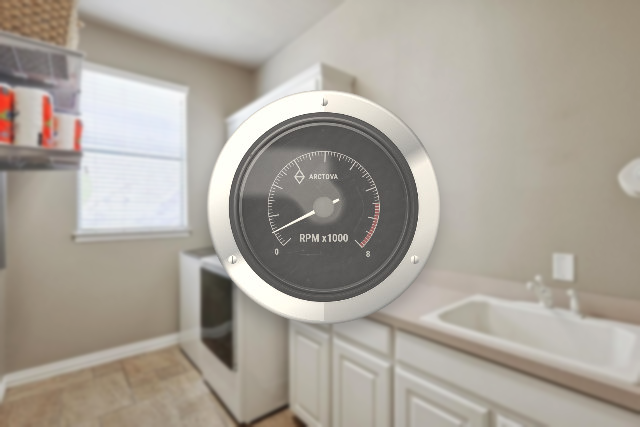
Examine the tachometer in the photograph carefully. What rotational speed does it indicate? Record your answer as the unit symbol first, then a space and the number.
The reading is rpm 500
